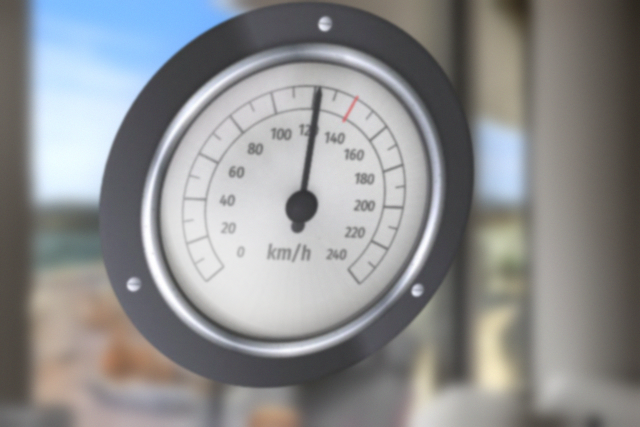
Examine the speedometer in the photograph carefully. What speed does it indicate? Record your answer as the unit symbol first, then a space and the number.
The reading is km/h 120
